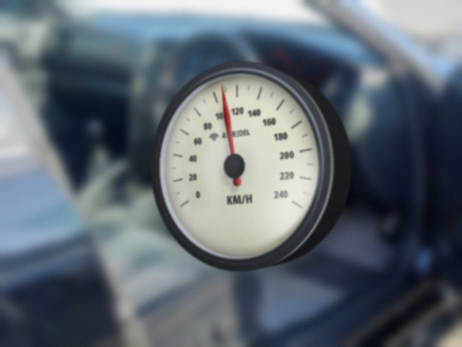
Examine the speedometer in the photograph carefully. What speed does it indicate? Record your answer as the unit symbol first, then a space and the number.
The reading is km/h 110
